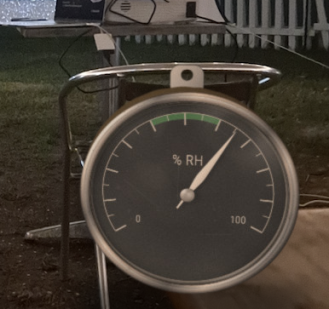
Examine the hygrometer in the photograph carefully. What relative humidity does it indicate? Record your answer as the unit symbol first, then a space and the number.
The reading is % 65
